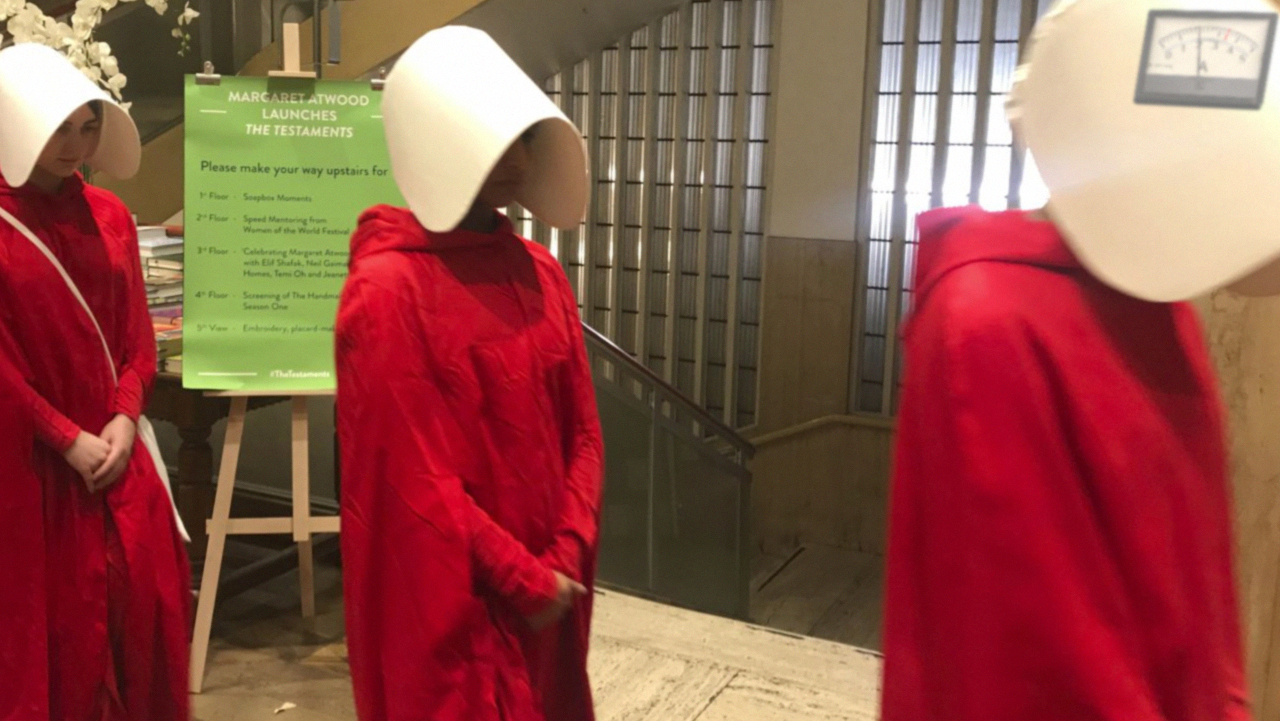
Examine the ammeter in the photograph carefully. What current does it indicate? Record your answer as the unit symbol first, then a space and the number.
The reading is A 2
